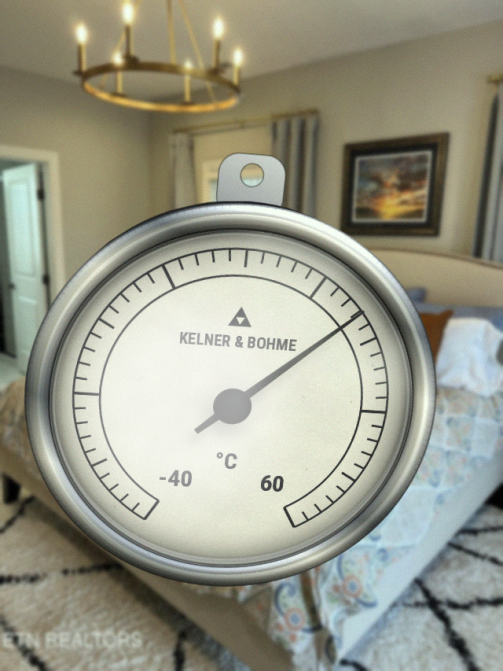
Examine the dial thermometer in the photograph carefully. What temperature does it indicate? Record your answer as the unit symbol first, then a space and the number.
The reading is °C 26
